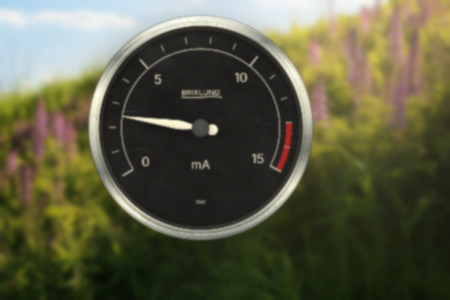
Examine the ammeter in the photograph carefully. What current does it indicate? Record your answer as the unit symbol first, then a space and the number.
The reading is mA 2.5
